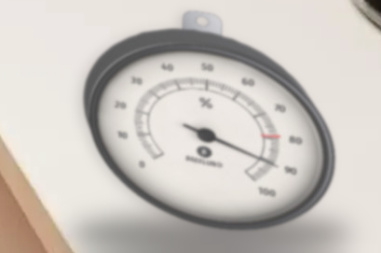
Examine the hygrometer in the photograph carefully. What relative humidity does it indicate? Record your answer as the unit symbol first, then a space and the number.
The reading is % 90
